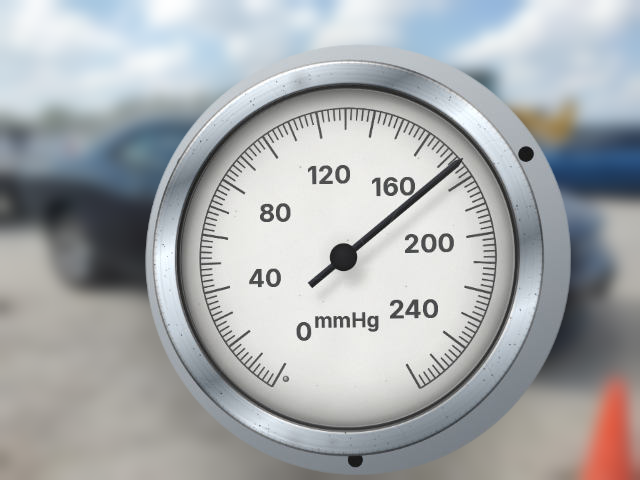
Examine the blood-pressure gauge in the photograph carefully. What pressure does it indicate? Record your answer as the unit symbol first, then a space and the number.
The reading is mmHg 174
